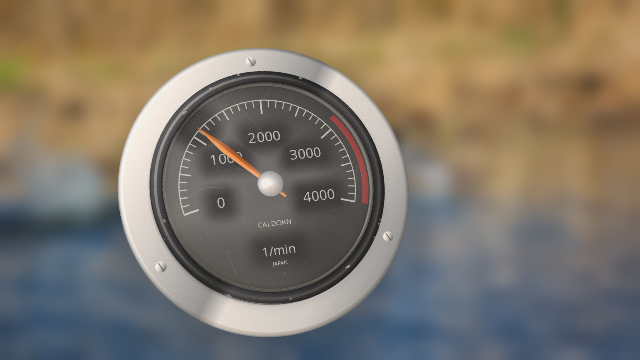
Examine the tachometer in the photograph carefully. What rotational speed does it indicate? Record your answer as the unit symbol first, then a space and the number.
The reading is rpm 1100
